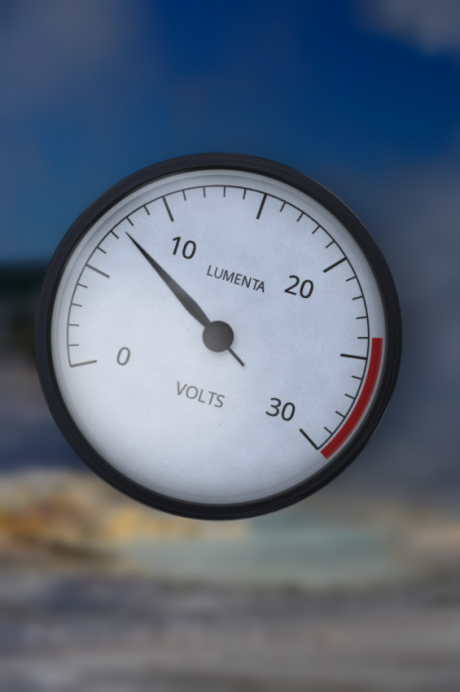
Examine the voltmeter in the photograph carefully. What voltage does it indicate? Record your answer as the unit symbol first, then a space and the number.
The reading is V 7.5
